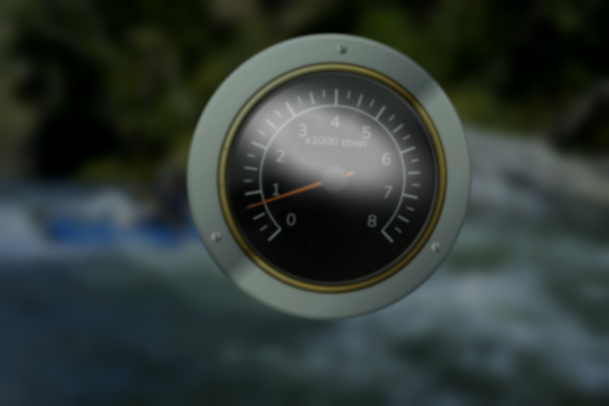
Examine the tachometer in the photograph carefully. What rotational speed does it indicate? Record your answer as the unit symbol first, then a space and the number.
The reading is rpm 750
